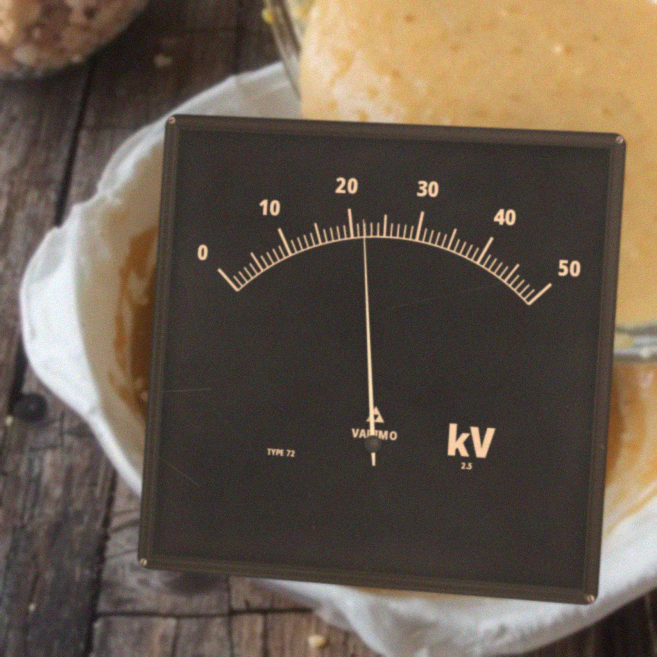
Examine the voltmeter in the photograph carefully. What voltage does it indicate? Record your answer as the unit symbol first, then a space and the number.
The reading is kV 22
